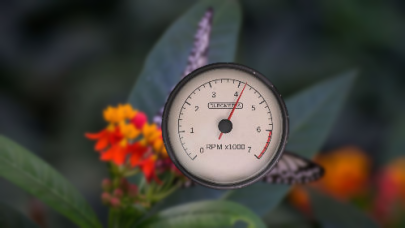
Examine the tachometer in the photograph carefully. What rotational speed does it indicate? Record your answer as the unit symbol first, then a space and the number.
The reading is rpm 4200
